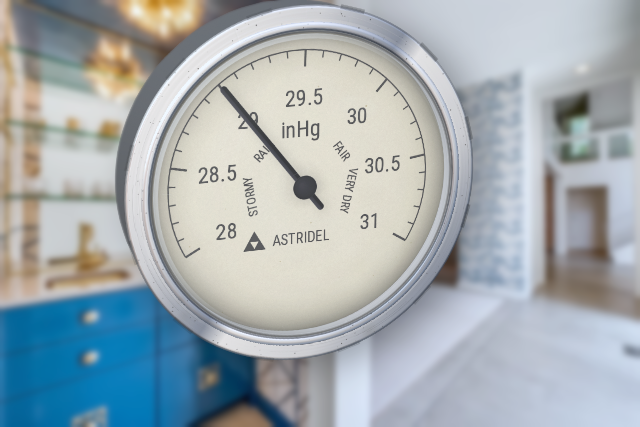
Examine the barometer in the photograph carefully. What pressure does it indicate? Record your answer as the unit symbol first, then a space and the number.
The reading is inHg 29
